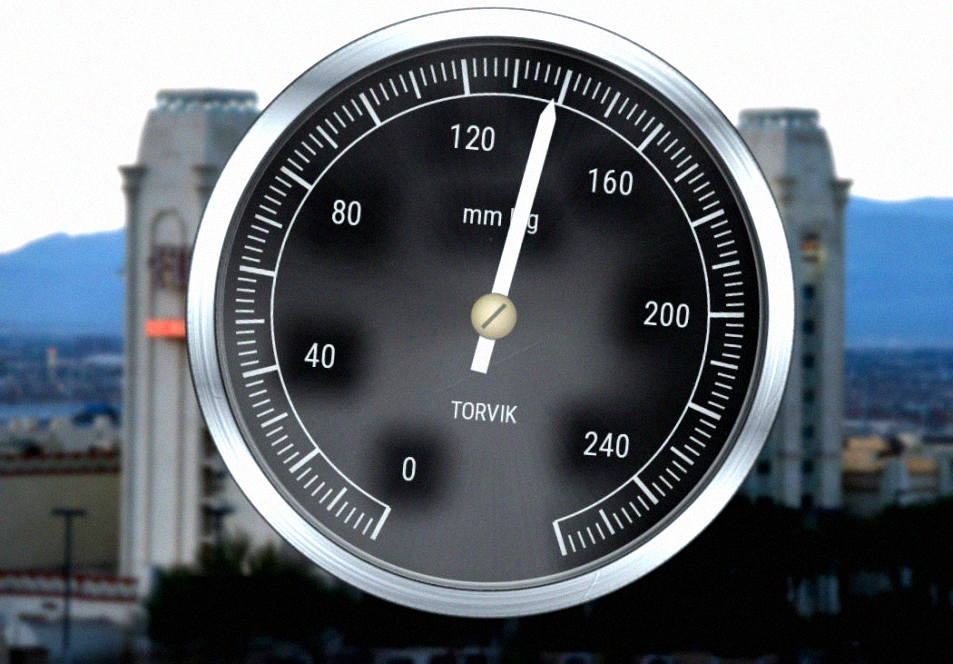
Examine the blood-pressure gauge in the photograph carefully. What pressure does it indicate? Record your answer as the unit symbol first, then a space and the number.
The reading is mmHg 138
